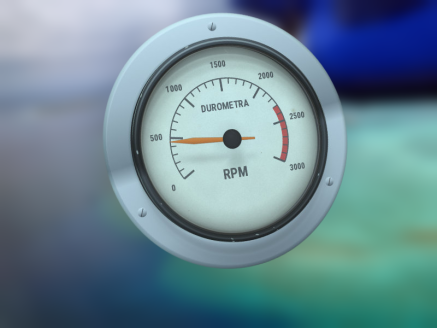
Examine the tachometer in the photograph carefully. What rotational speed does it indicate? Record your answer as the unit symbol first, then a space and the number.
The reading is rpm 450
